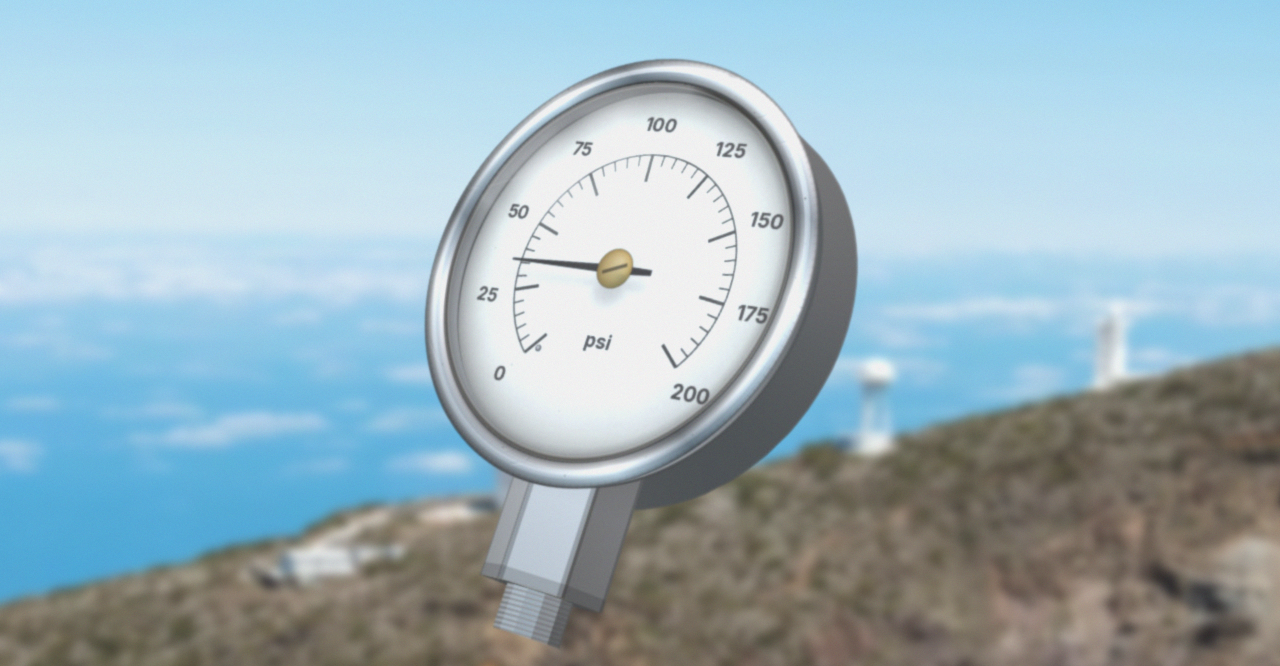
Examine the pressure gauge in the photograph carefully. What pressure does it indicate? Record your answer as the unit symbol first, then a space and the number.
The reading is psi 35
